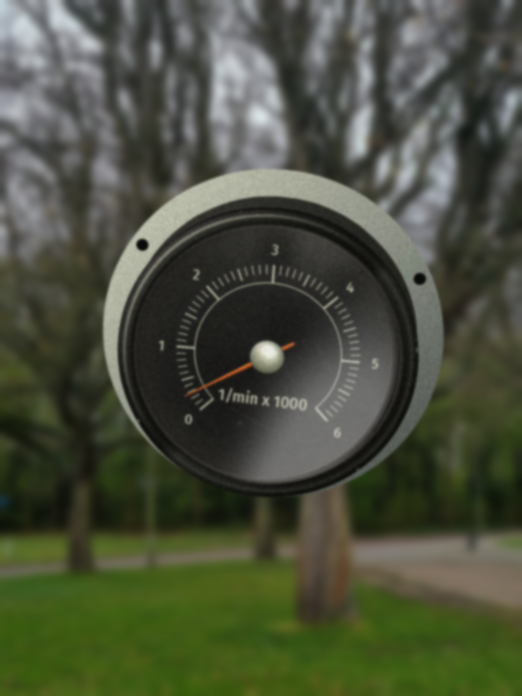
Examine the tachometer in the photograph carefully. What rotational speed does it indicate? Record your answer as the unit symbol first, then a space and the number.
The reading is rpm 300
